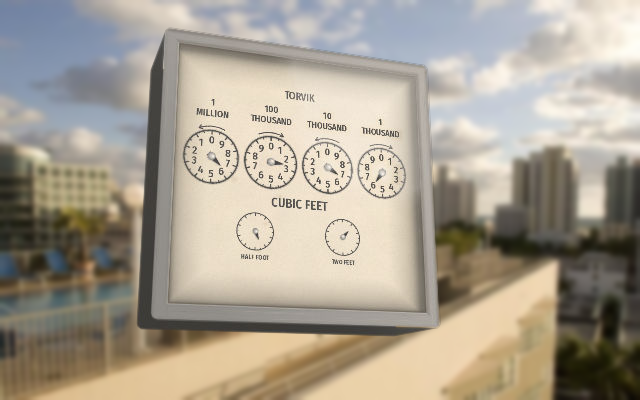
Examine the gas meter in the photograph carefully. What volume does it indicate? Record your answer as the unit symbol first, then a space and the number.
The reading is ft³ 626600
